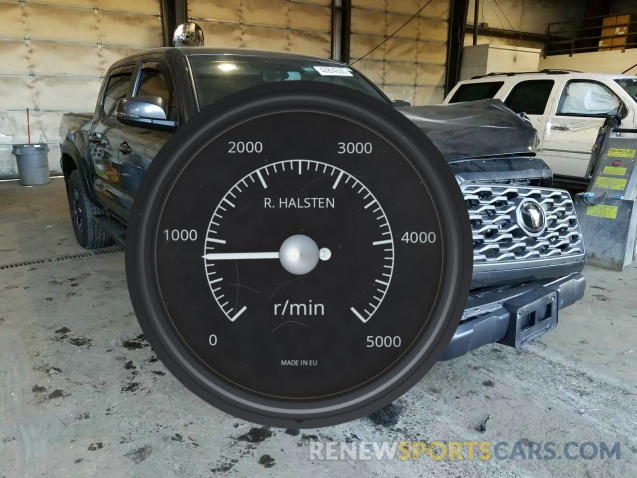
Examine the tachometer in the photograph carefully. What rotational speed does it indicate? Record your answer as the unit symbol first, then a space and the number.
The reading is rpm 800
